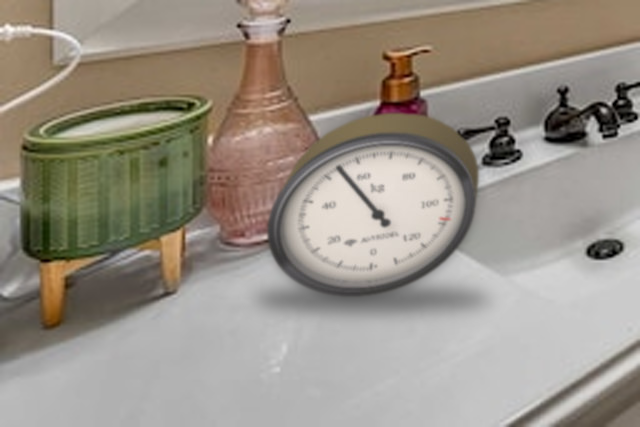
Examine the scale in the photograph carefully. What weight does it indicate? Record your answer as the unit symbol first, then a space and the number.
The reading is kg 55
